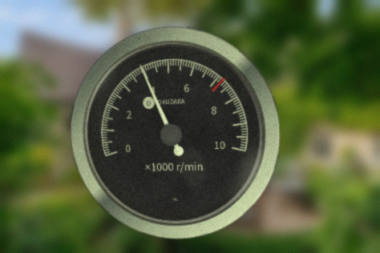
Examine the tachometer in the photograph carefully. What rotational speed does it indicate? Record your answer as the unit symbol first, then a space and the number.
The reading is rpm 4000
